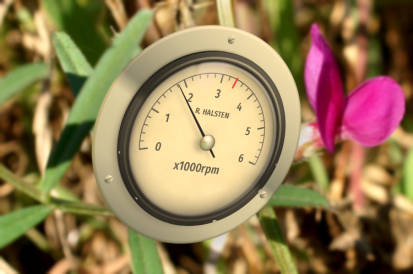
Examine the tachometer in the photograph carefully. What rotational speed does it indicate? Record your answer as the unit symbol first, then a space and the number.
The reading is rpm 1800
